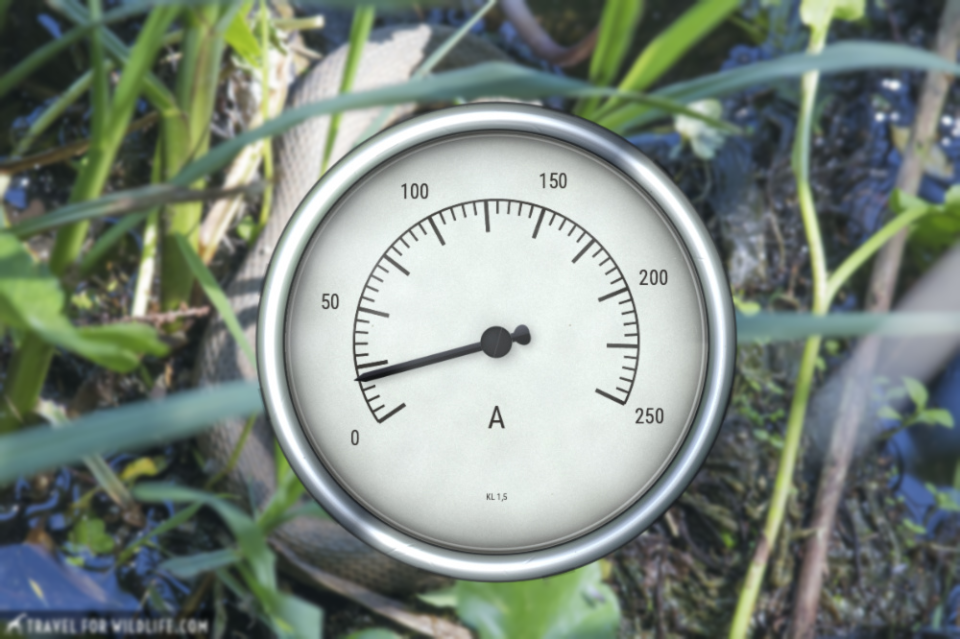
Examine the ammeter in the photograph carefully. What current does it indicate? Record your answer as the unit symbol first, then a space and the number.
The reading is A 20
